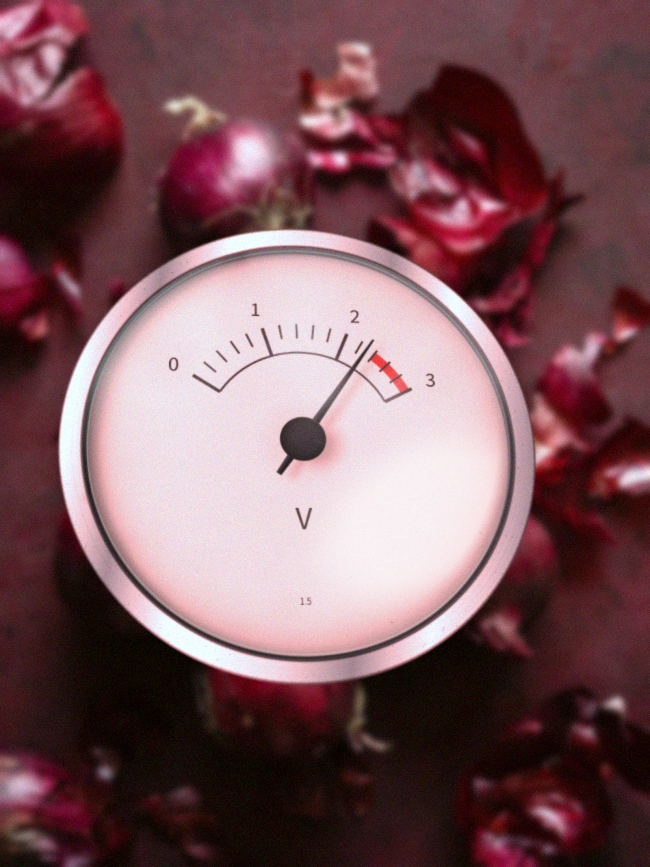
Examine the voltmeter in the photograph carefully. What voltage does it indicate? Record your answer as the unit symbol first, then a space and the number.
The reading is V 2.3
